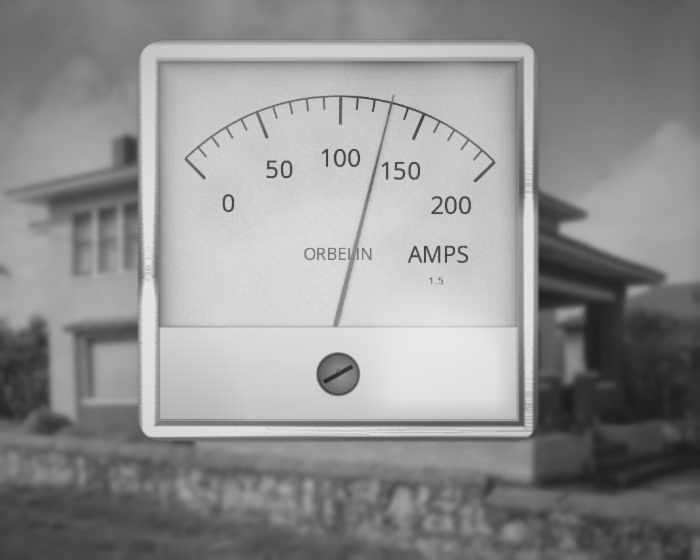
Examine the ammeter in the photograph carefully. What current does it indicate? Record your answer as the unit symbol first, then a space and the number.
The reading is A 130
